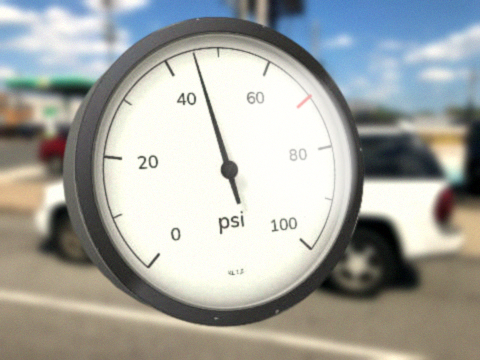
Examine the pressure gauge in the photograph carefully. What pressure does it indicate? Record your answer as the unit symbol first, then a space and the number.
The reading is psi 45
